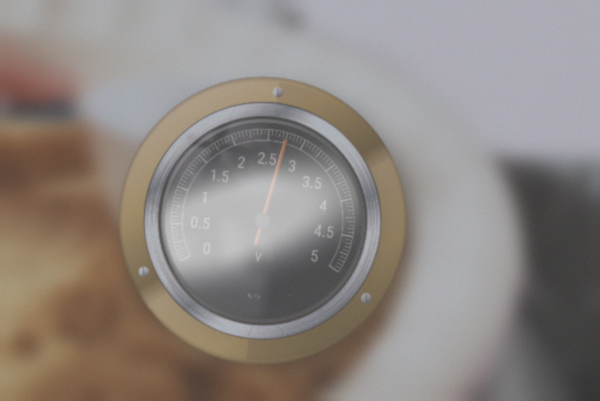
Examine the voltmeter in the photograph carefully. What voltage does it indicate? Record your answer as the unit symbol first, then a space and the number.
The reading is V 2.75
